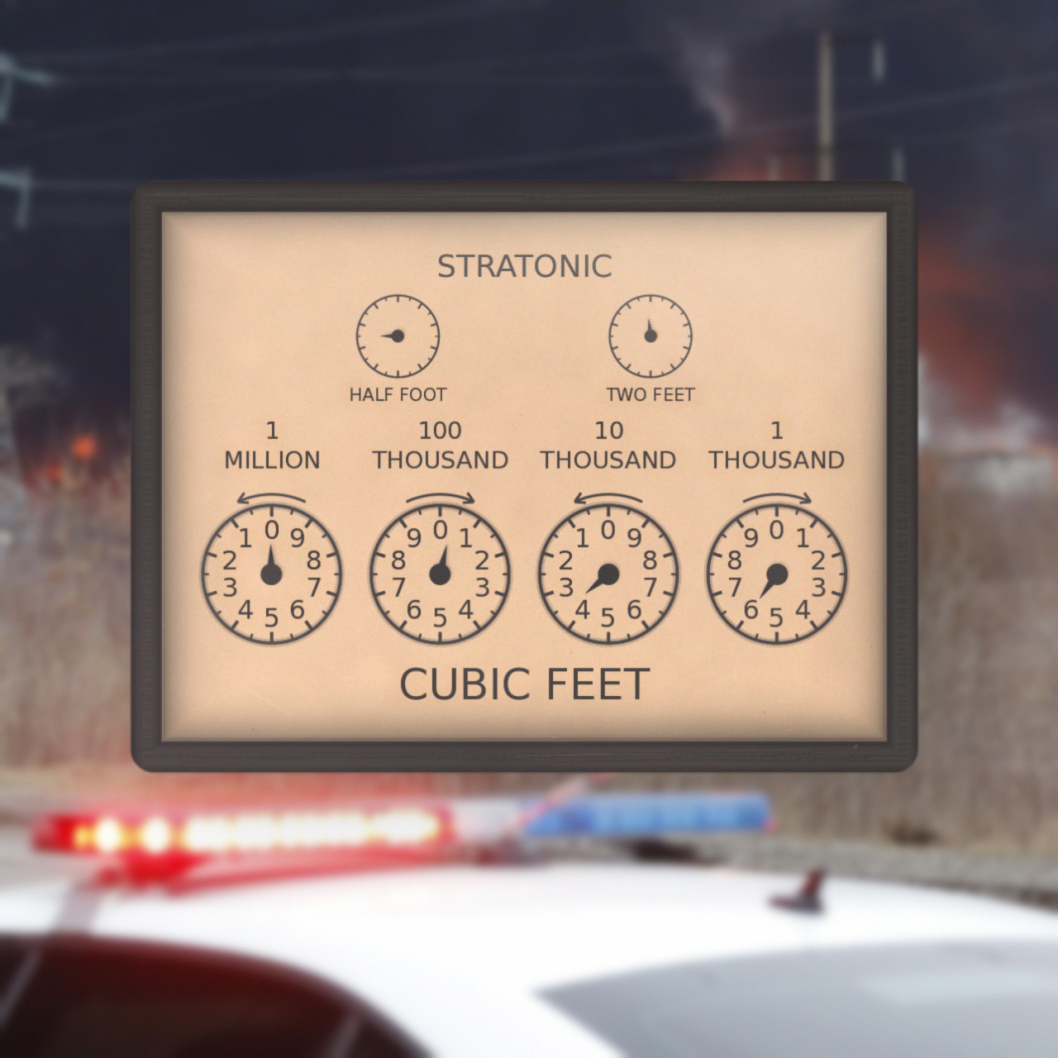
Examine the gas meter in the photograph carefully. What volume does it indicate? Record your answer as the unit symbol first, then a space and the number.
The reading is ft³ 3600
